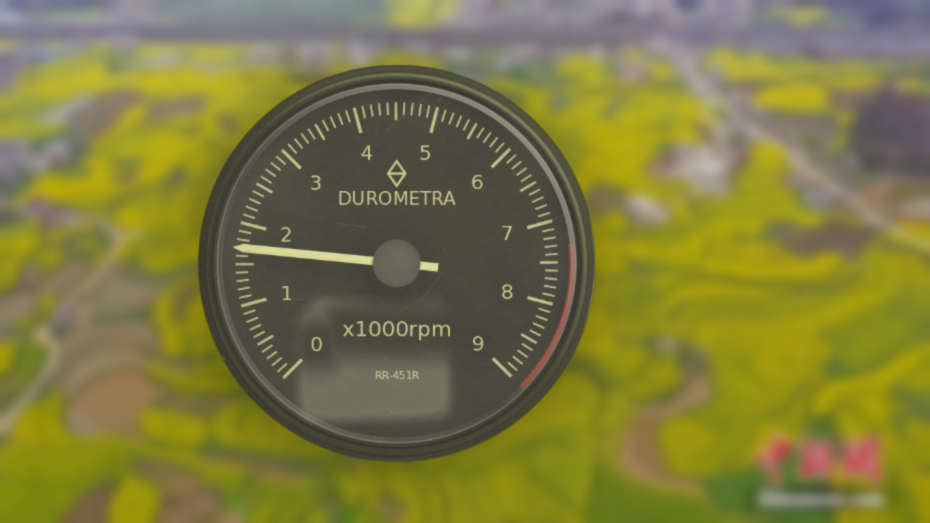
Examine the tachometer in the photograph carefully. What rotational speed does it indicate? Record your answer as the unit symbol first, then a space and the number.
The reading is rpm 1700
